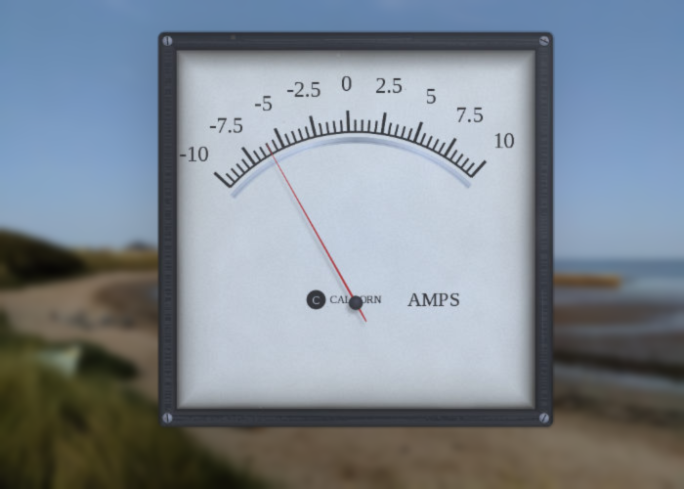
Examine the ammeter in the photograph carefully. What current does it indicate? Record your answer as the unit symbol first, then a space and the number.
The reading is A -6
